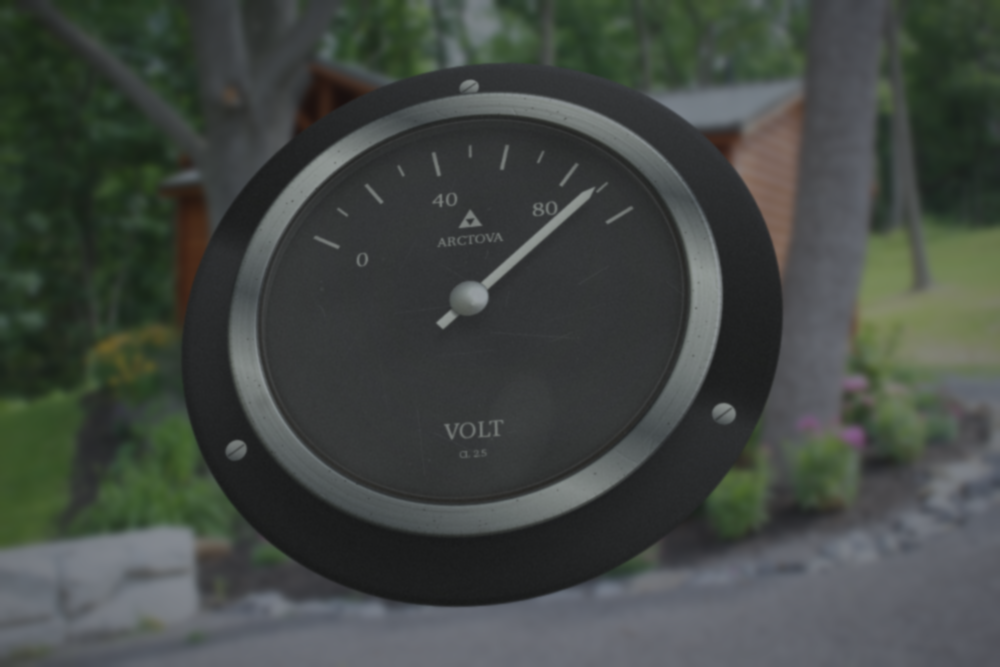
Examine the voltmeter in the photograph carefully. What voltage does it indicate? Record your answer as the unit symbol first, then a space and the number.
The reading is V 90
